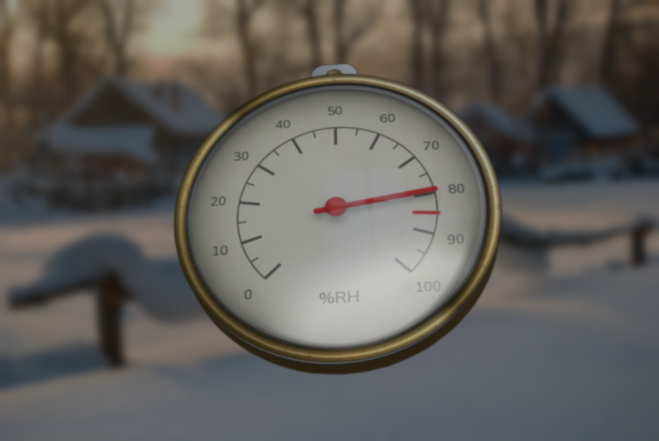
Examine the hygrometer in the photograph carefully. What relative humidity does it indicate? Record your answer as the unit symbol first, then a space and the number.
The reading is % 80
